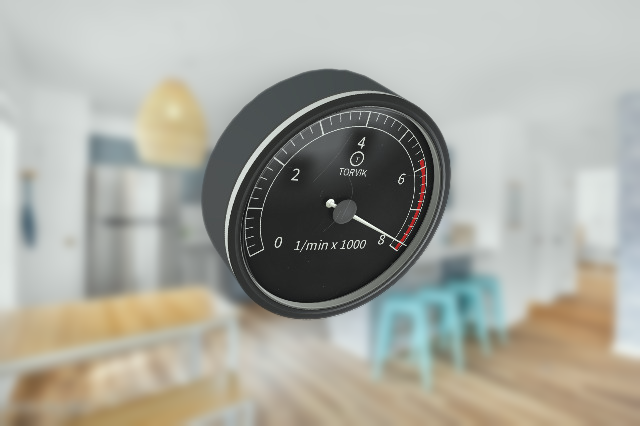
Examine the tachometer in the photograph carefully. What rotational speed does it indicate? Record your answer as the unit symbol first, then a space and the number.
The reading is rpm 7800
